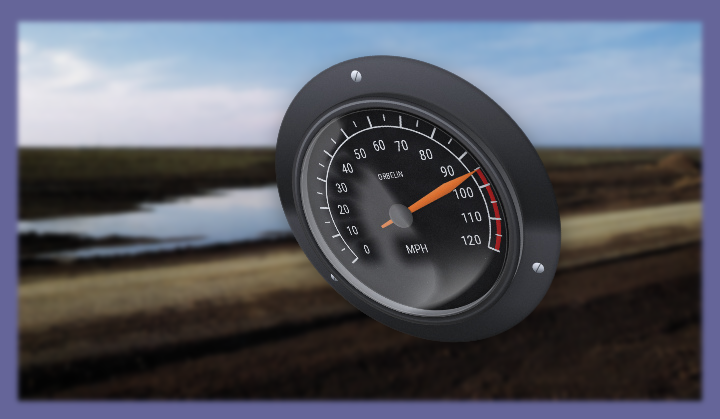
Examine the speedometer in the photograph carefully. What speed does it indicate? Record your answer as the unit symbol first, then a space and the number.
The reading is mph 95
